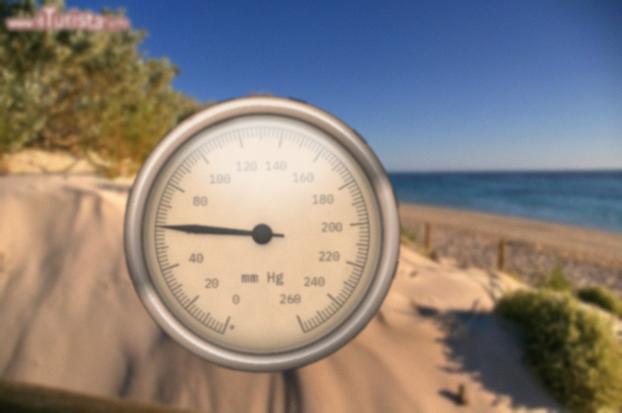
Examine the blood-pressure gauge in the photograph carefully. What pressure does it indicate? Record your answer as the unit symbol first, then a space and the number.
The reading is mmHg 60
